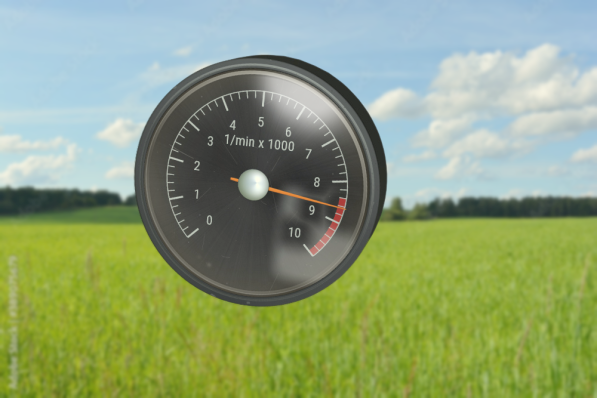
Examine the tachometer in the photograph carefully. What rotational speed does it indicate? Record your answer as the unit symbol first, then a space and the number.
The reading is rpm 8600
